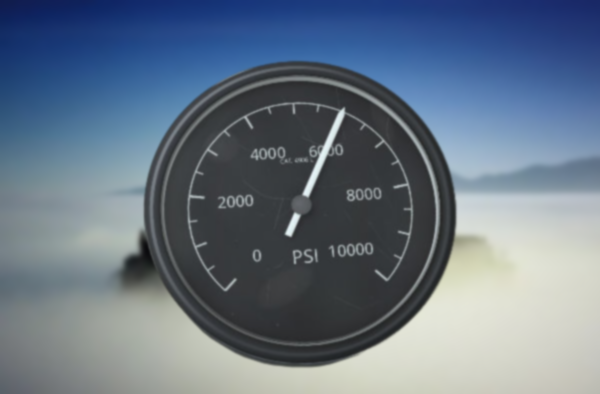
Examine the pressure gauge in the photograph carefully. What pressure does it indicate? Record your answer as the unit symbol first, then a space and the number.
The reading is psi 6000
